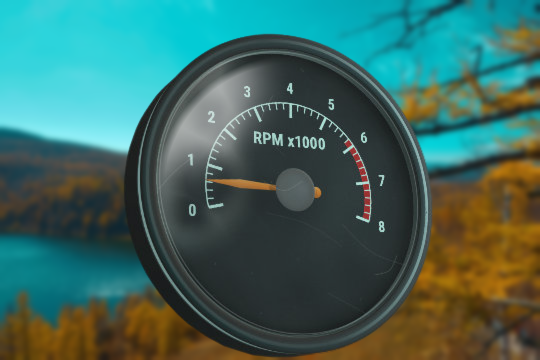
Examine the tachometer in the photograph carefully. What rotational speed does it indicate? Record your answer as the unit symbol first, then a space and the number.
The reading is rpm 600
